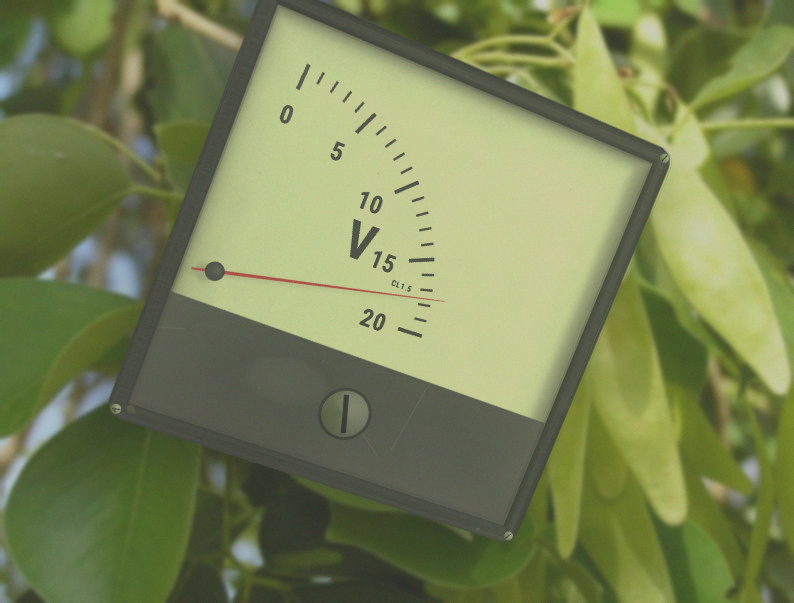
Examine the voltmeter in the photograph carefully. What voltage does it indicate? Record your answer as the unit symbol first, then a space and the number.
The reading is V 17.5
